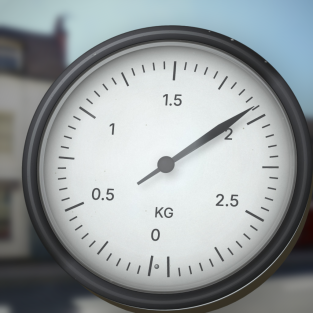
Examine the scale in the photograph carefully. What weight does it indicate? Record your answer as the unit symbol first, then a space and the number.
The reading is kg 1.95
